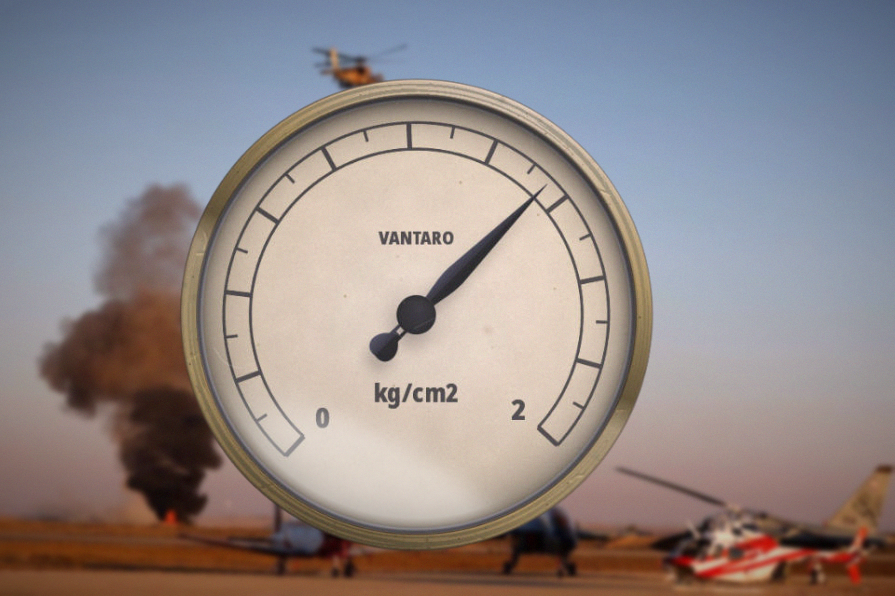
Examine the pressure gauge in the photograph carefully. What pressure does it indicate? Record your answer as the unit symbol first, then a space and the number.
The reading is kg/cm² 1.35
